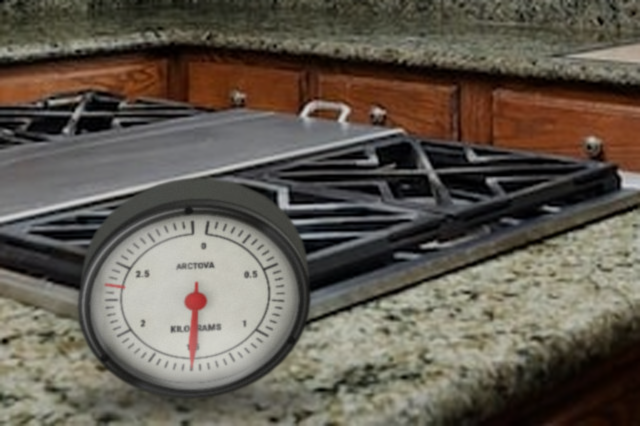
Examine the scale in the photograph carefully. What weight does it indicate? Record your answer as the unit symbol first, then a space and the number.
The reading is kg 1.5
